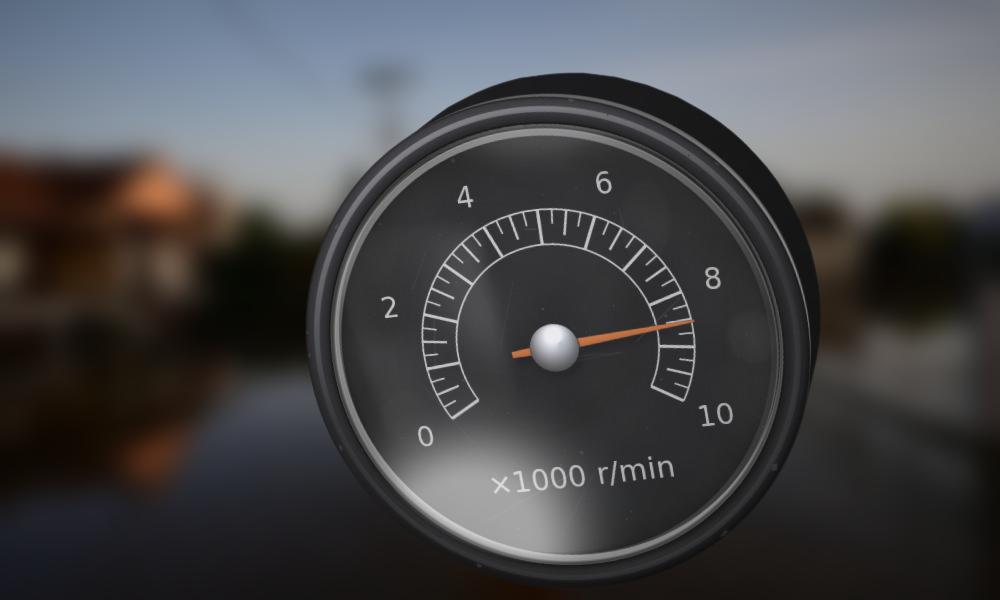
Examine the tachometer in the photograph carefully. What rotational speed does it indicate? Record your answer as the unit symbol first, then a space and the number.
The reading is rpm 8500
